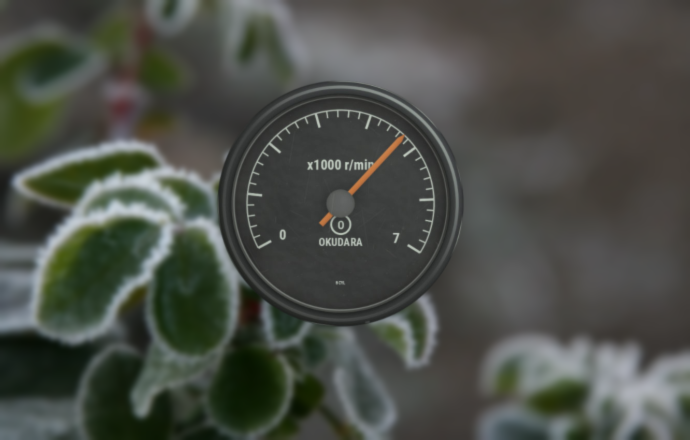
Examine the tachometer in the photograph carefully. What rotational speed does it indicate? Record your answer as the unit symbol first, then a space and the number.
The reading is rpm 4700
